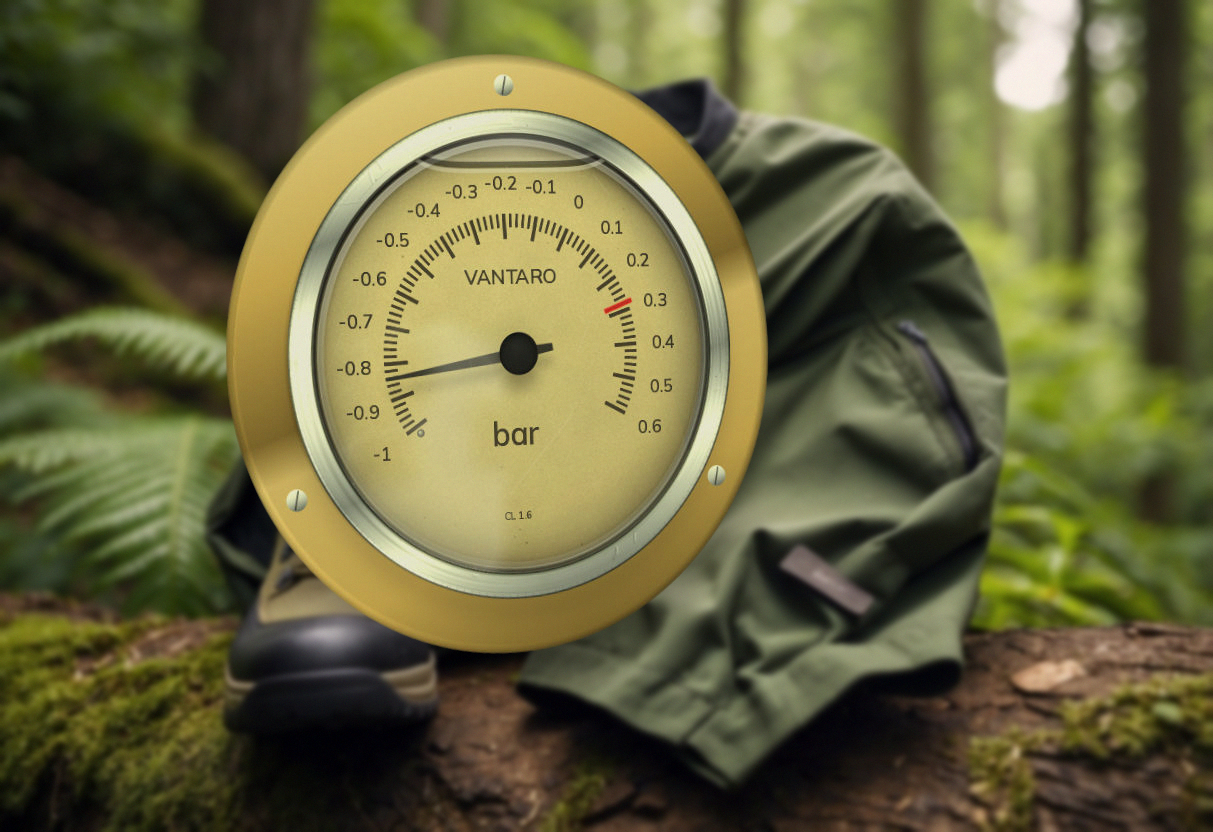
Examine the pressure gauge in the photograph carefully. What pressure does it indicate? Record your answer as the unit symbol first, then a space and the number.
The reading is bar -0.84
